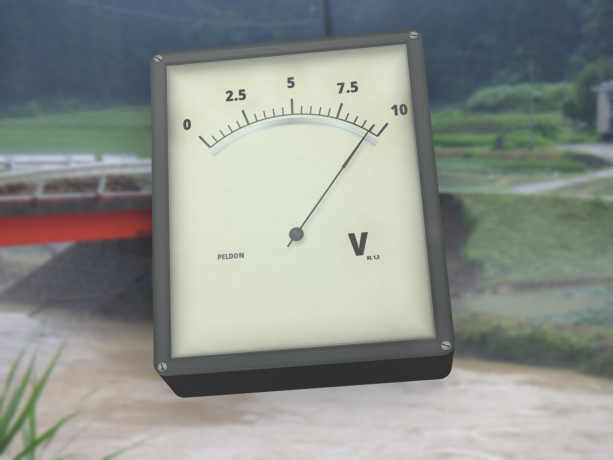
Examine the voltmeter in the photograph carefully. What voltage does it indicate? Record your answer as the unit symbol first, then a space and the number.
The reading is V 9.5
